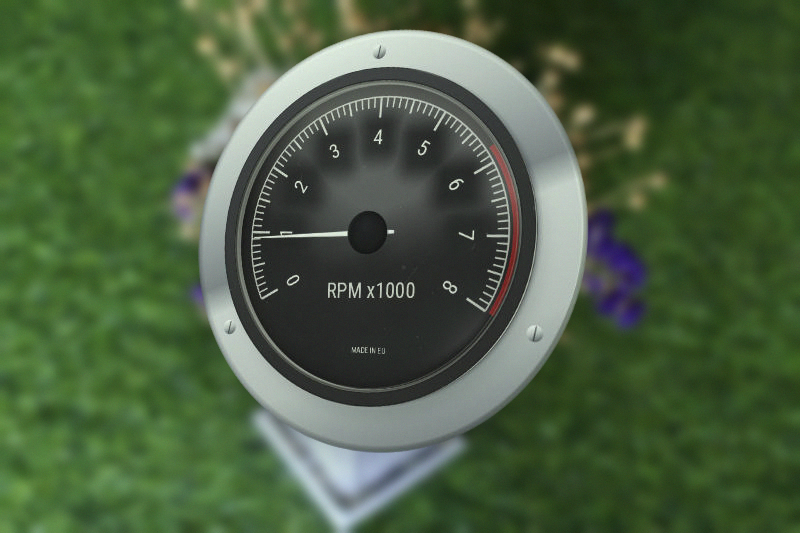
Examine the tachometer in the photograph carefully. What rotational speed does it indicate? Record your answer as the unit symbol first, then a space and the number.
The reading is rpm 900
